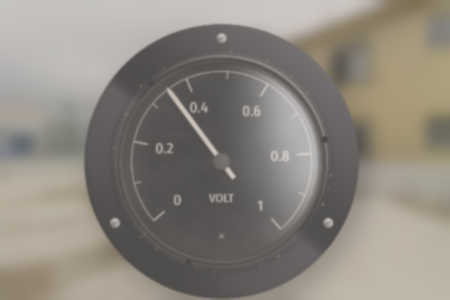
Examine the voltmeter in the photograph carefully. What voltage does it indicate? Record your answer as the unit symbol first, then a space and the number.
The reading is V 0.35
